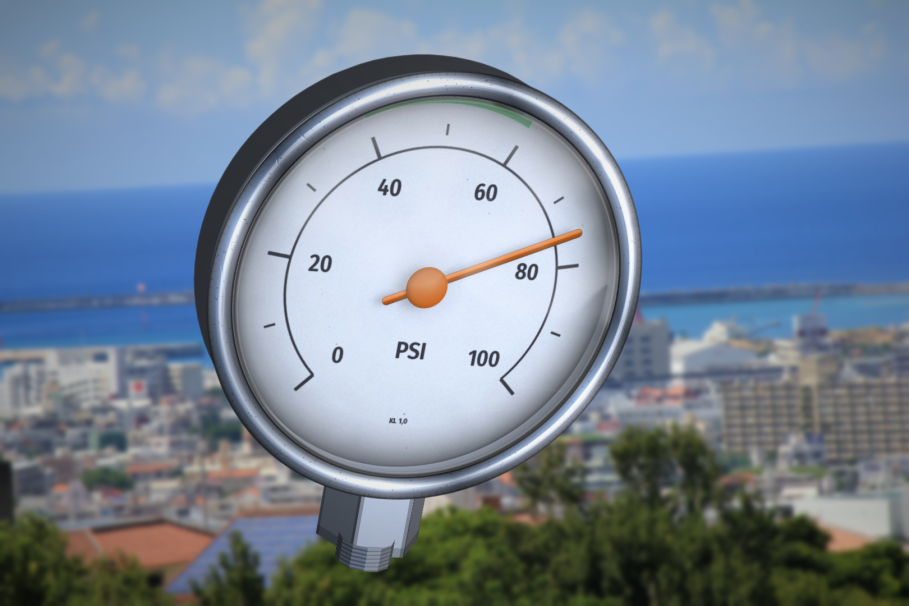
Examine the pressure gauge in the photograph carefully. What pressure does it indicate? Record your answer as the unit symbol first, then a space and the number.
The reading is psi 75
